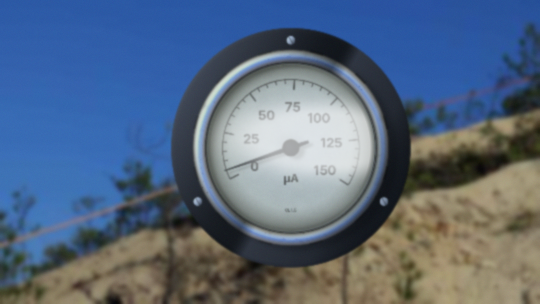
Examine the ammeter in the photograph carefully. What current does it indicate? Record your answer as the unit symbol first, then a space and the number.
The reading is µA 5
